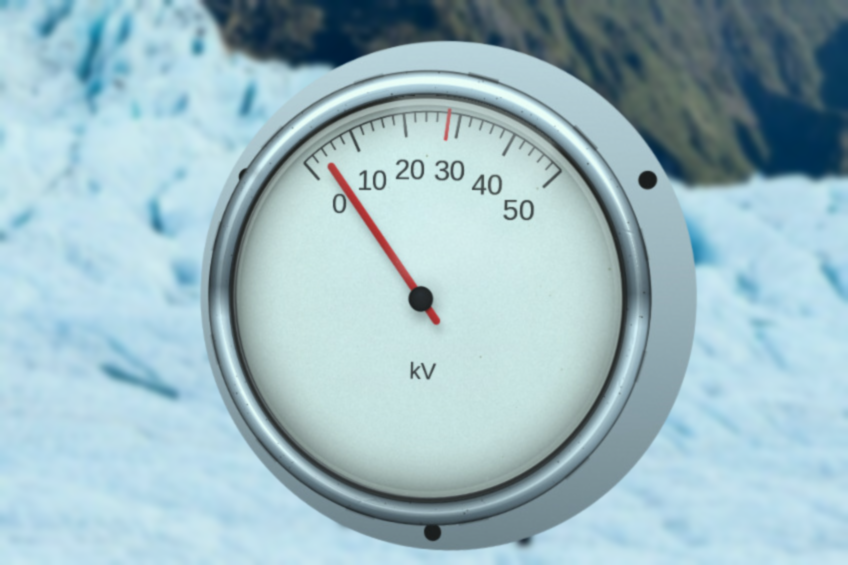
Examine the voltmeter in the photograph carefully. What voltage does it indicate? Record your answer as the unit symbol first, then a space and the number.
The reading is kV 4
